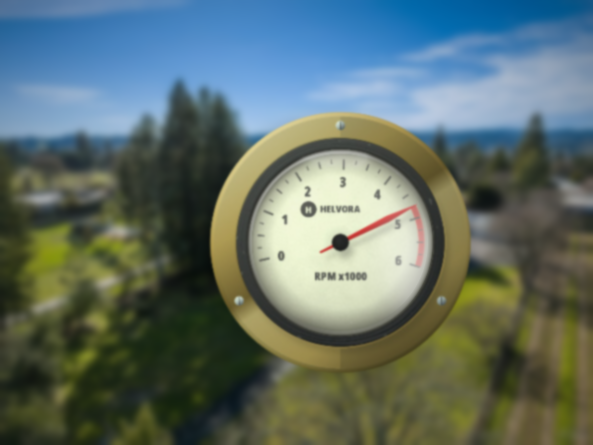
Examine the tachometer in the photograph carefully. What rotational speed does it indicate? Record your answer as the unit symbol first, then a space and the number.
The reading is rpm 4750
